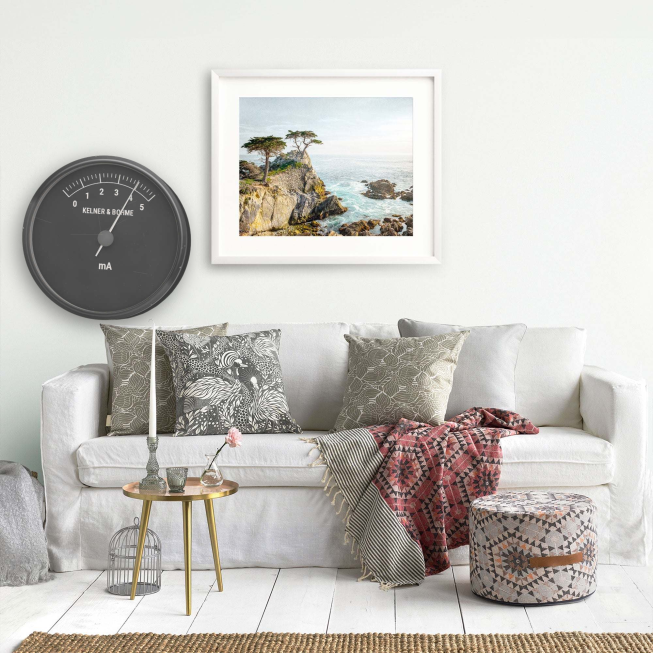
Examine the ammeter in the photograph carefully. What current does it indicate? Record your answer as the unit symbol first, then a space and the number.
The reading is mA 4
